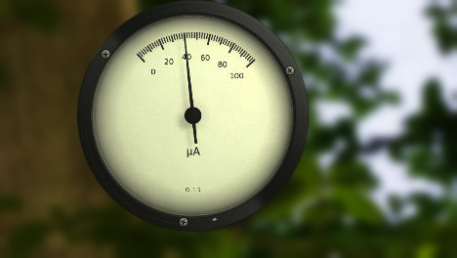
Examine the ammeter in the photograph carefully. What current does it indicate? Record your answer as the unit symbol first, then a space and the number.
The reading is µA 40
